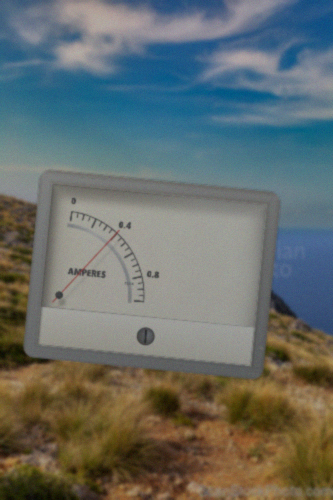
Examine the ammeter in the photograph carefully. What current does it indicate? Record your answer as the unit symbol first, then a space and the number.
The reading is A 0.4
